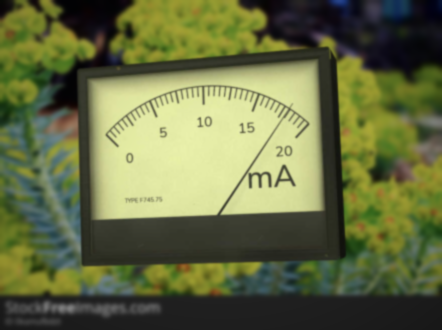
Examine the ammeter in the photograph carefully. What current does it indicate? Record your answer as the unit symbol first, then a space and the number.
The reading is mA 18
